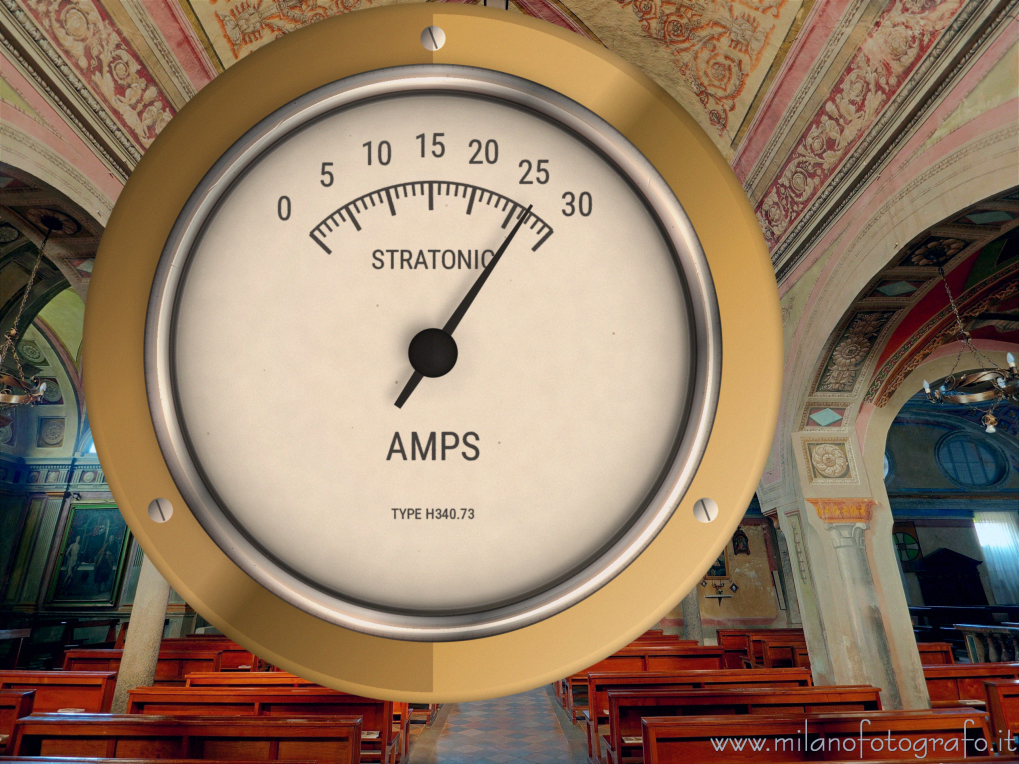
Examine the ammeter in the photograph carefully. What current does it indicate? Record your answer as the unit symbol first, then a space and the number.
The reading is A 26.5
